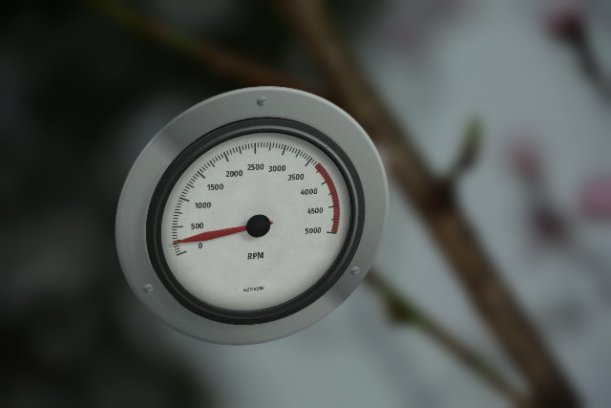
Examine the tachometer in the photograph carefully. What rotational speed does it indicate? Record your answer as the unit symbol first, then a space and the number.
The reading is rpm 250
